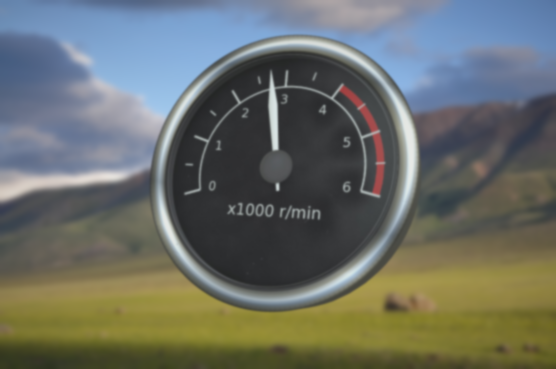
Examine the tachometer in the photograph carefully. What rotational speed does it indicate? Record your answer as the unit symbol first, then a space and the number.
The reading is rpm 2750
